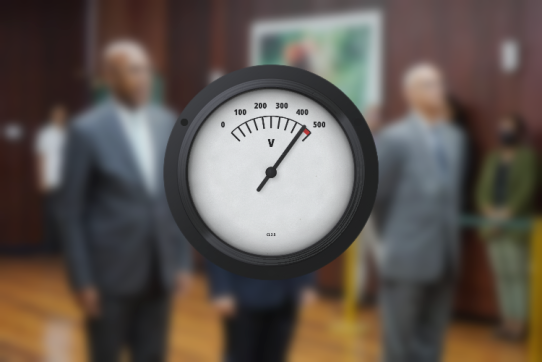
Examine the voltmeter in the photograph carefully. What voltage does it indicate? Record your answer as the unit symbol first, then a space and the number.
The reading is V 450
